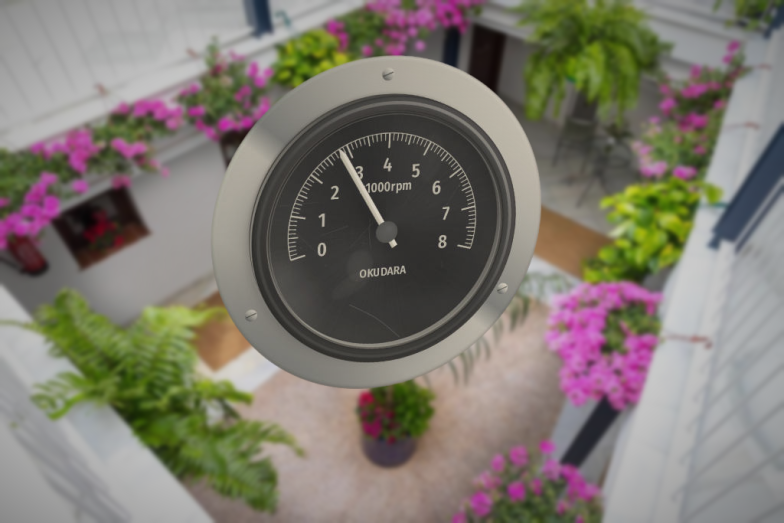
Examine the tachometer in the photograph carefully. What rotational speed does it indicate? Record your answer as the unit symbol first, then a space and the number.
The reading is rpm 2800
